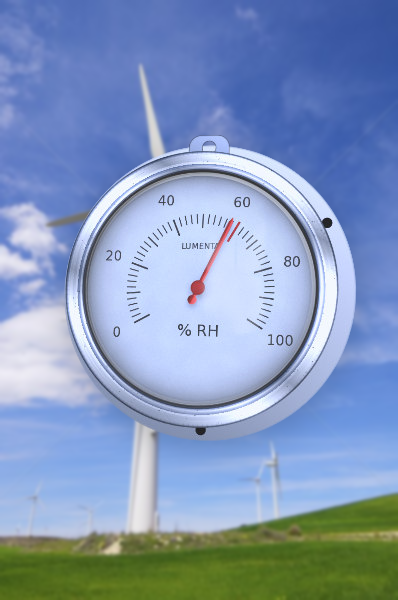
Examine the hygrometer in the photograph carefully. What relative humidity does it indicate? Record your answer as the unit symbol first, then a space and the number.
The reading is % 60
